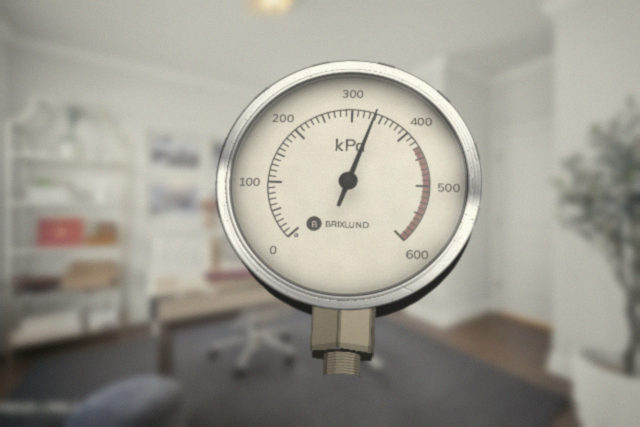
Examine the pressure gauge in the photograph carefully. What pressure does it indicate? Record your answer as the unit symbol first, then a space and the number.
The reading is kPa 340
